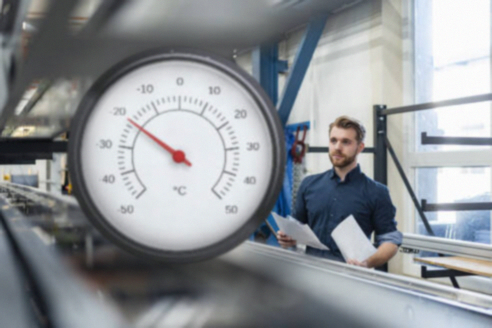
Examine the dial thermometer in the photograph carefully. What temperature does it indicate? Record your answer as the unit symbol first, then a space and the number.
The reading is °C -20
